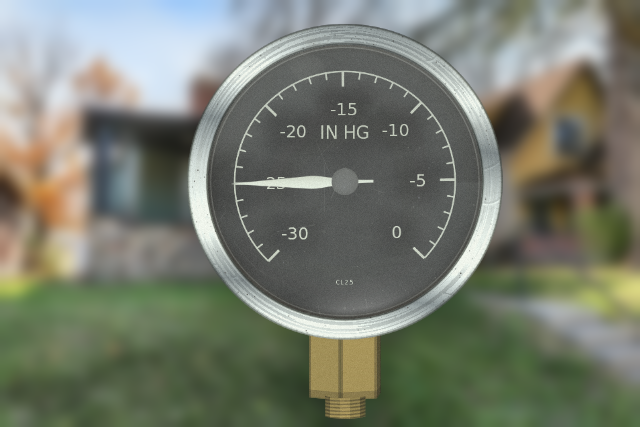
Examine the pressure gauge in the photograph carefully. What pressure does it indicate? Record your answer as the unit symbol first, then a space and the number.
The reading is inHg -25
